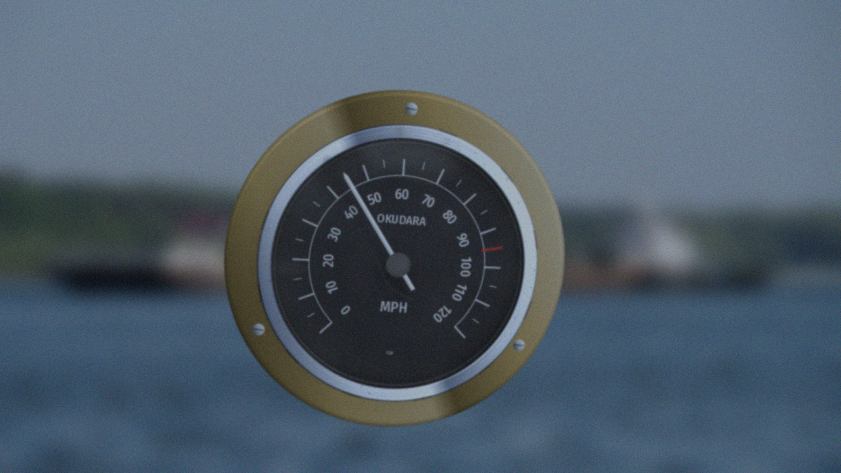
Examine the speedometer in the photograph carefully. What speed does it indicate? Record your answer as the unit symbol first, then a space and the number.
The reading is mph 45
